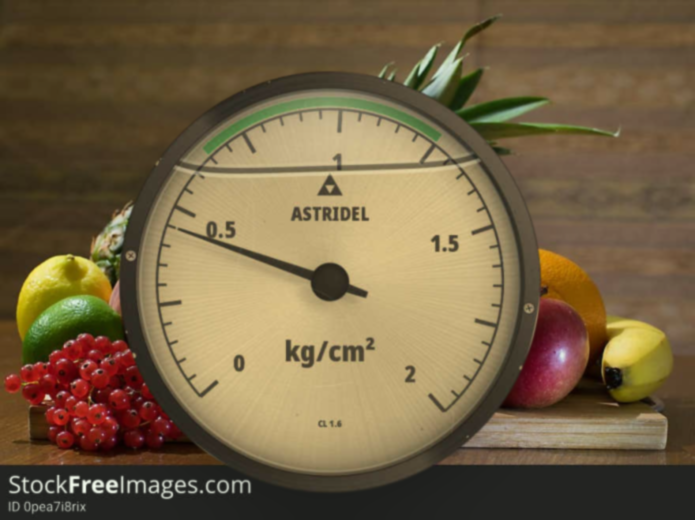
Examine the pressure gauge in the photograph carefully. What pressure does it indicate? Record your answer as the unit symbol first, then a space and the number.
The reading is kg/cm² 0.45
